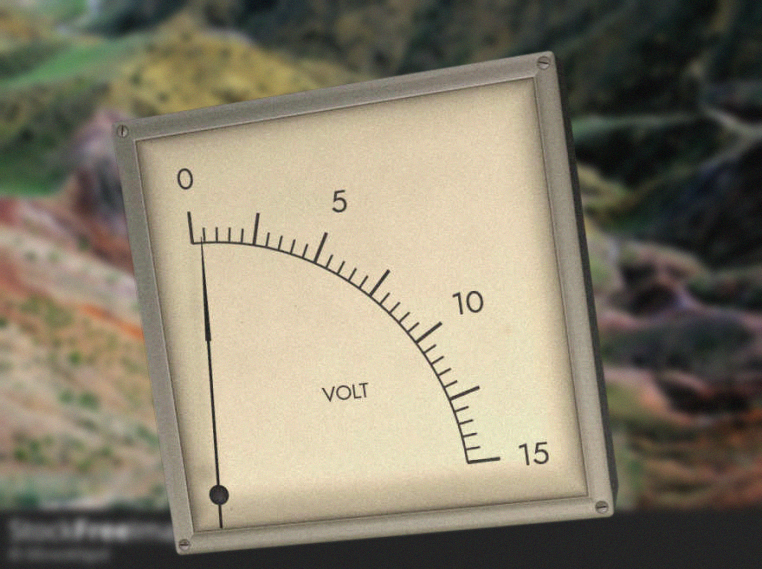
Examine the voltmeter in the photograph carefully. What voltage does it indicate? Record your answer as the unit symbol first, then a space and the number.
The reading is V 0.5
